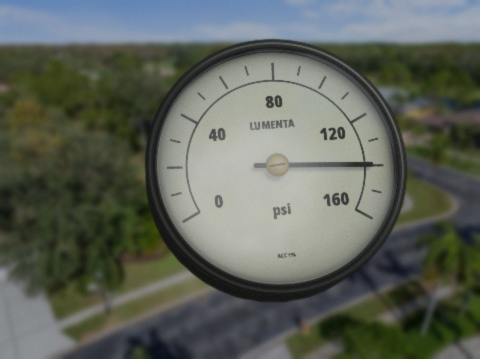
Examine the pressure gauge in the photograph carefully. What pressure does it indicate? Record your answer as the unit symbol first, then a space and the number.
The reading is psi 140
